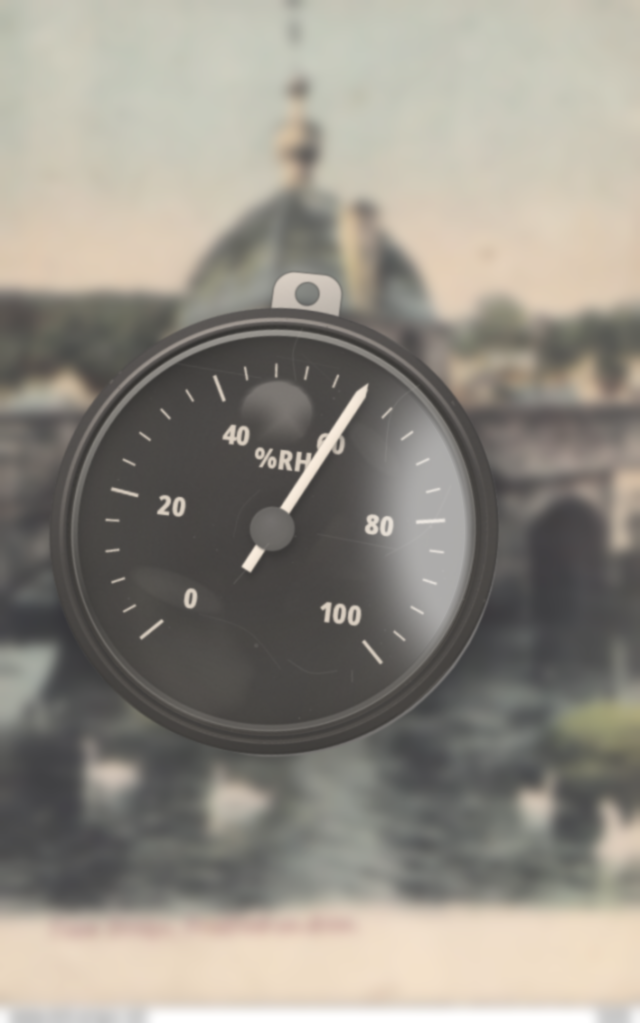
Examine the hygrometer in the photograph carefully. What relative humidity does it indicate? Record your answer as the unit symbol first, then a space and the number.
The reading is % 60
